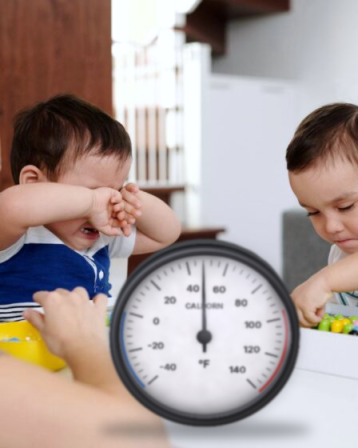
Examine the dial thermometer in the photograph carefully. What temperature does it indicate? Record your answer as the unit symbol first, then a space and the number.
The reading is °F 48
